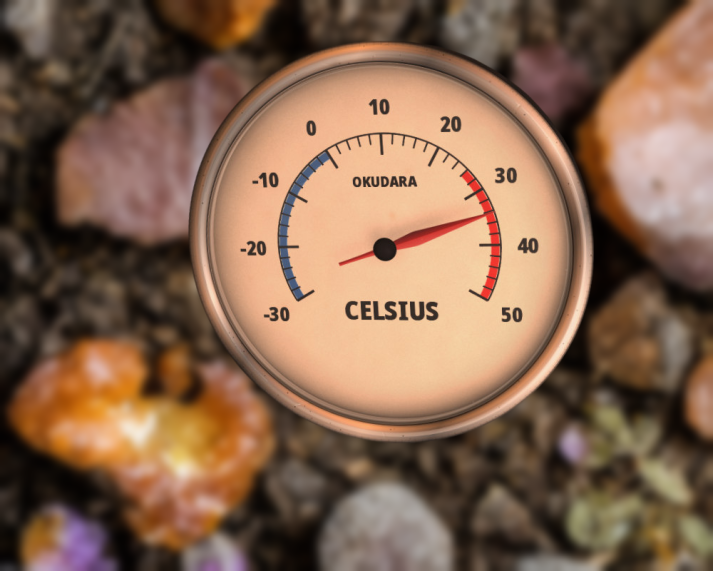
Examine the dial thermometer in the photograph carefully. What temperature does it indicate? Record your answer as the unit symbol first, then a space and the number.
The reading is °C 34
